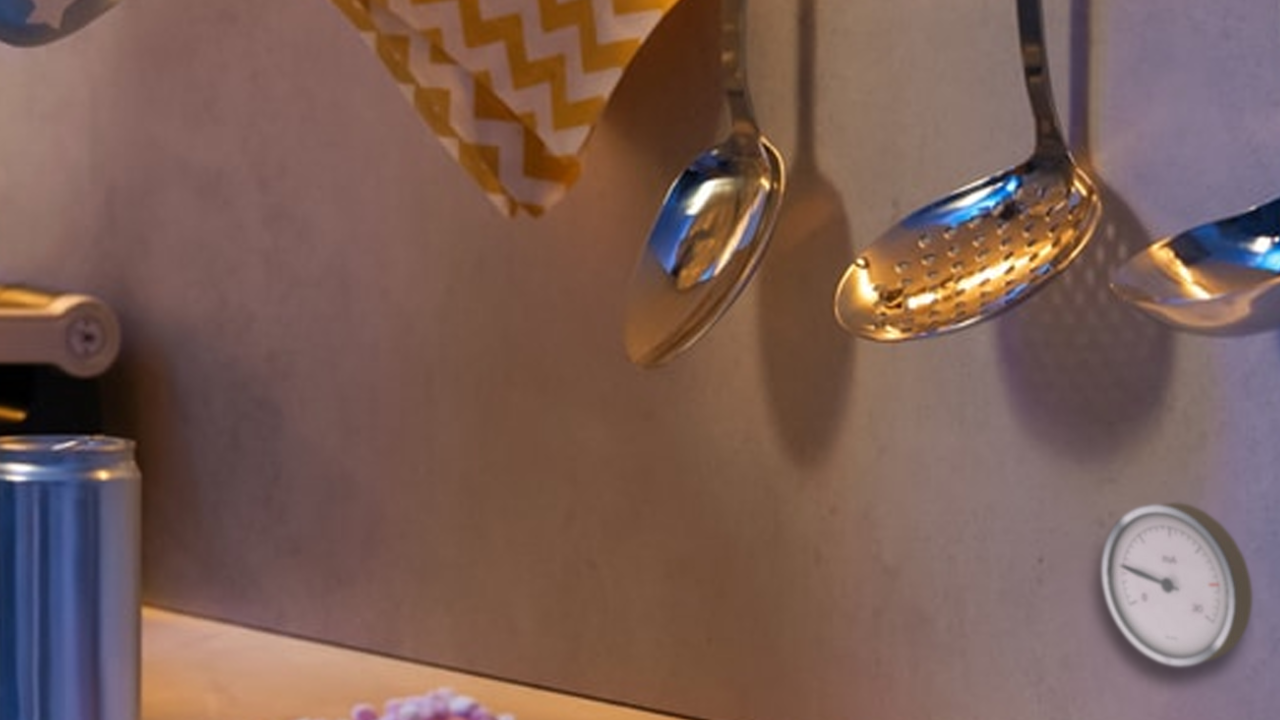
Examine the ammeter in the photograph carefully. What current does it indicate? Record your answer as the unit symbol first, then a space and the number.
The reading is mA 5
